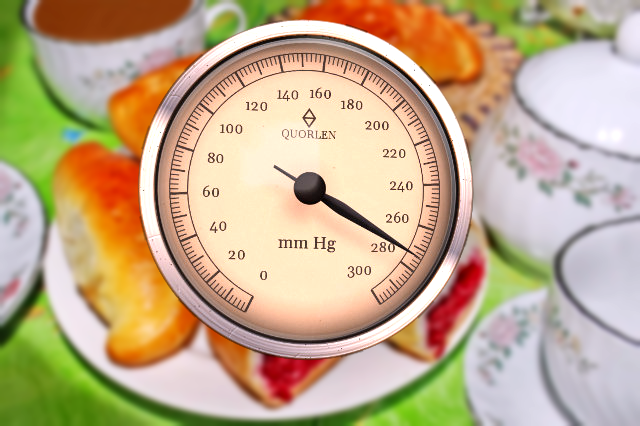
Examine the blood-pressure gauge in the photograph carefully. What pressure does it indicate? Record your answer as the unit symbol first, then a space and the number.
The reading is mmHg 274
